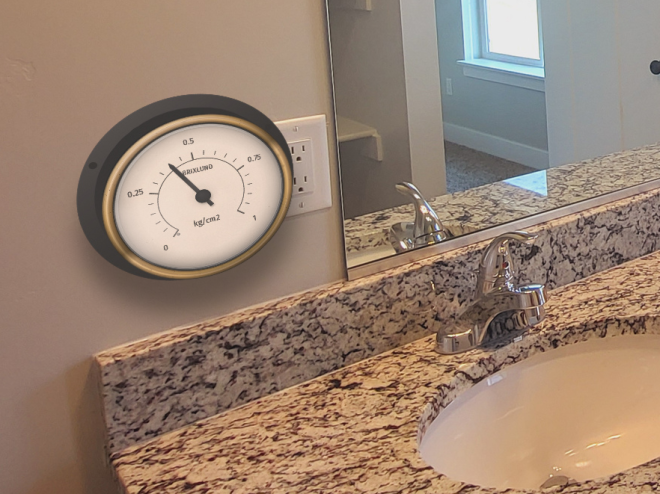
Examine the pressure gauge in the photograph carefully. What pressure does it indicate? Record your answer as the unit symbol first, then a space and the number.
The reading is kg/cm² 0.4
